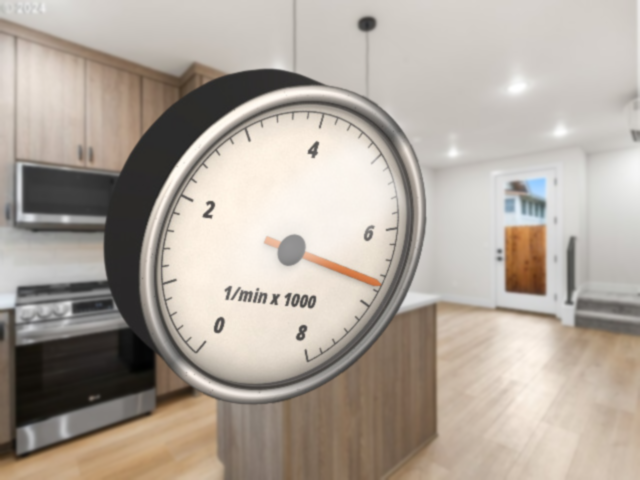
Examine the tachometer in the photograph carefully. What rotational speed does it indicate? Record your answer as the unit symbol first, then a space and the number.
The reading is rpm 6700
